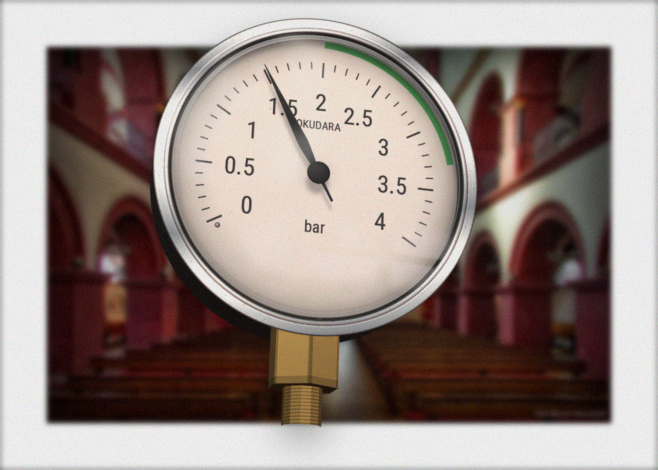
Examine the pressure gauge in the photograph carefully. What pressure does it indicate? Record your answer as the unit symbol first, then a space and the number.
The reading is bar 1.5
